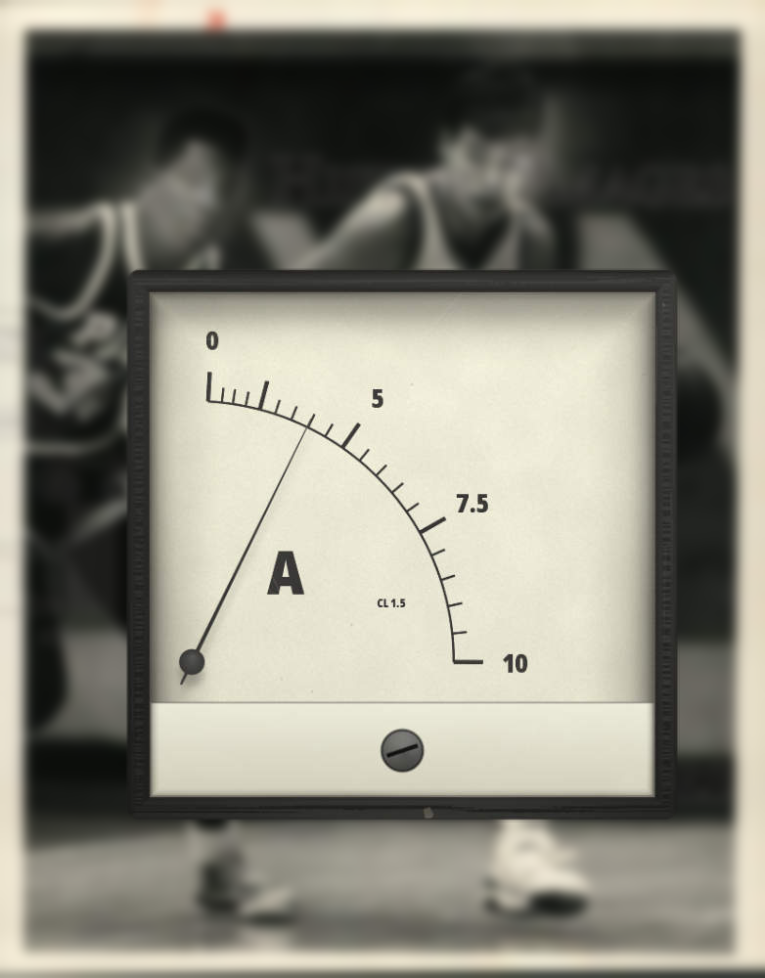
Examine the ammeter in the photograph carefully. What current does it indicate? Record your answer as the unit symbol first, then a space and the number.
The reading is A 4
